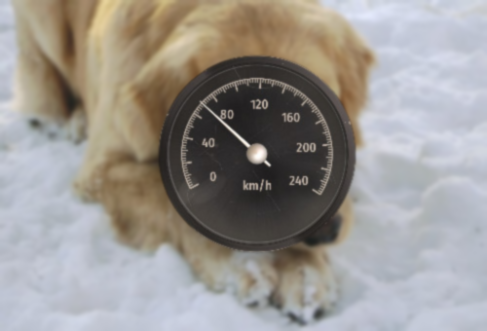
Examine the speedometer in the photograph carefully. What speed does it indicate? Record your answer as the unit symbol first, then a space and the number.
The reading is km/h 70
